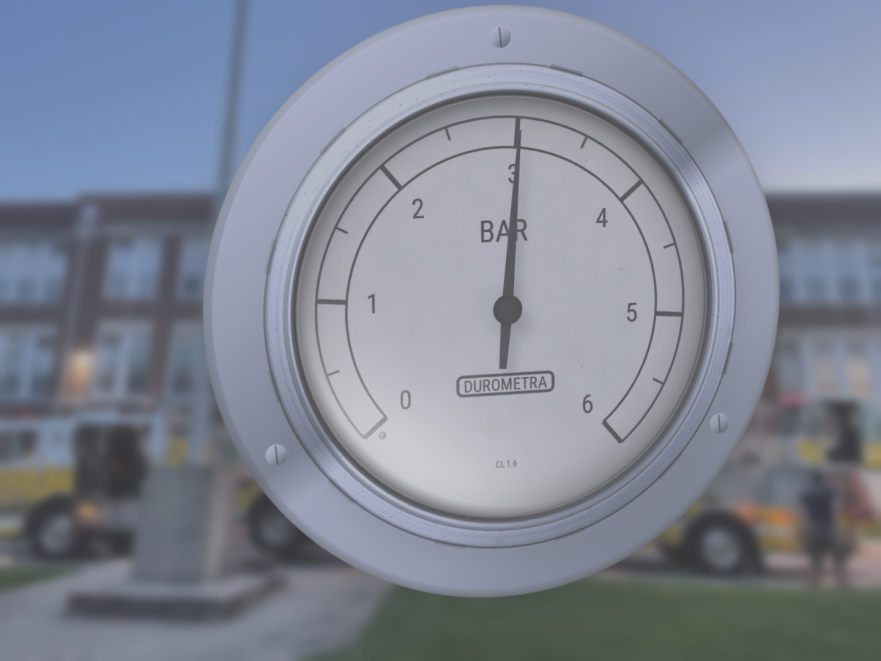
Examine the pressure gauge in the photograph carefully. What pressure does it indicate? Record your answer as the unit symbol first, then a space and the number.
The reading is bar 3
